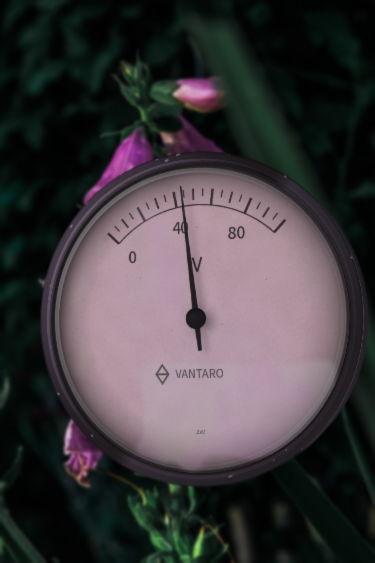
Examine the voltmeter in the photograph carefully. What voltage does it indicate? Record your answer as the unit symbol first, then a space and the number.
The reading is V 45
